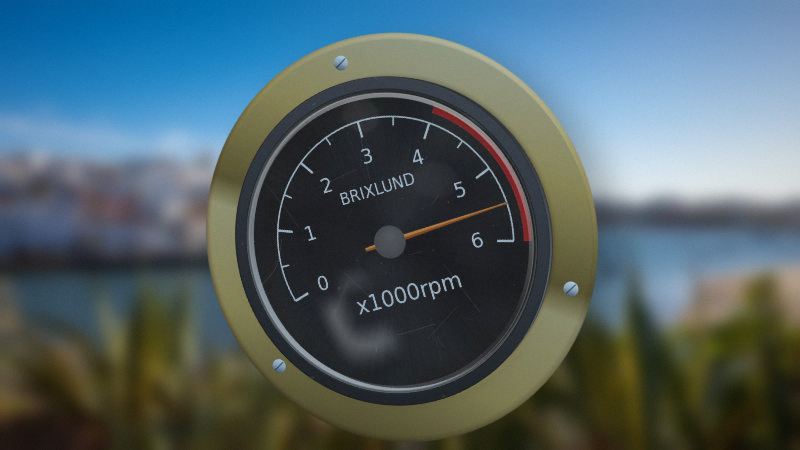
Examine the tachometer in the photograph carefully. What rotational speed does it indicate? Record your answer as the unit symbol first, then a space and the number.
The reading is rpm 5500
